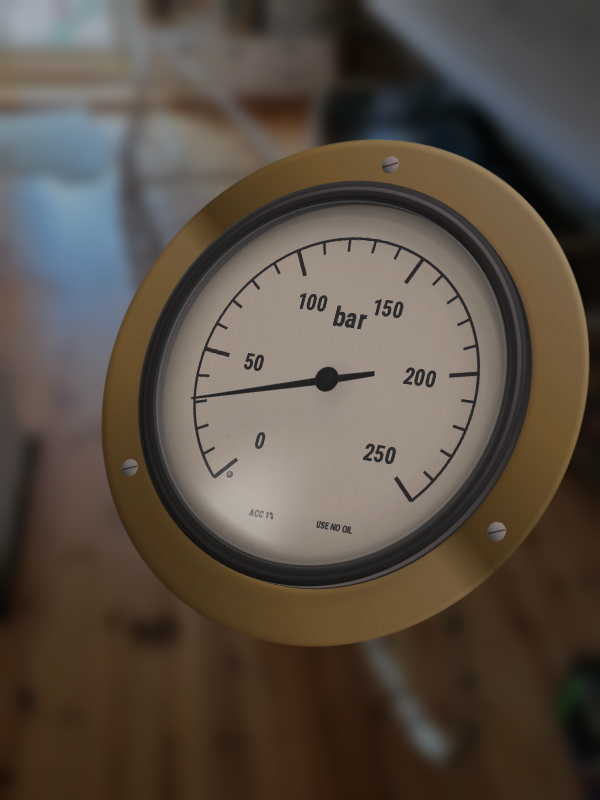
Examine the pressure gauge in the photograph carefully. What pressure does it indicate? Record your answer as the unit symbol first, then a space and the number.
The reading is bar 30
